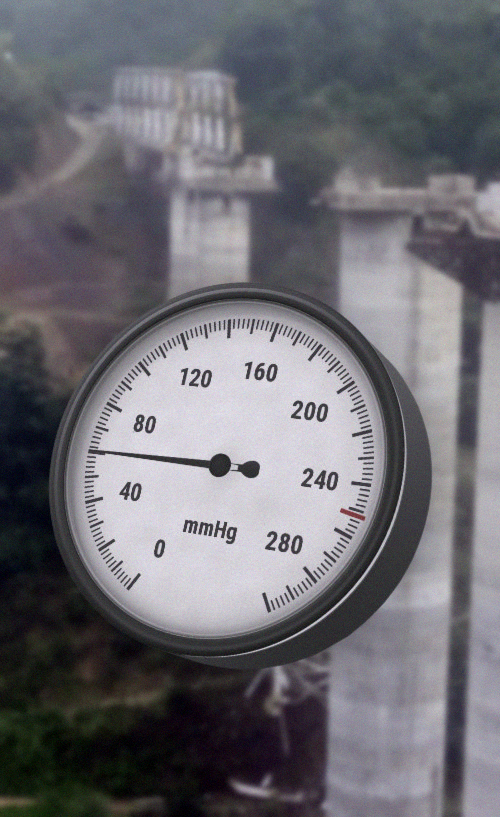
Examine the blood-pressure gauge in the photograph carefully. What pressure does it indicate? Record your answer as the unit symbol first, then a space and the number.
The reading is mmHg 60
